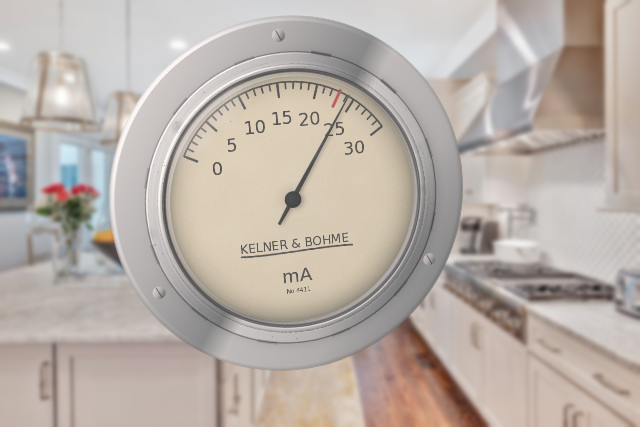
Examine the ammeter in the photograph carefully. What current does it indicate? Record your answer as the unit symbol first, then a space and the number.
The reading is mA 24
